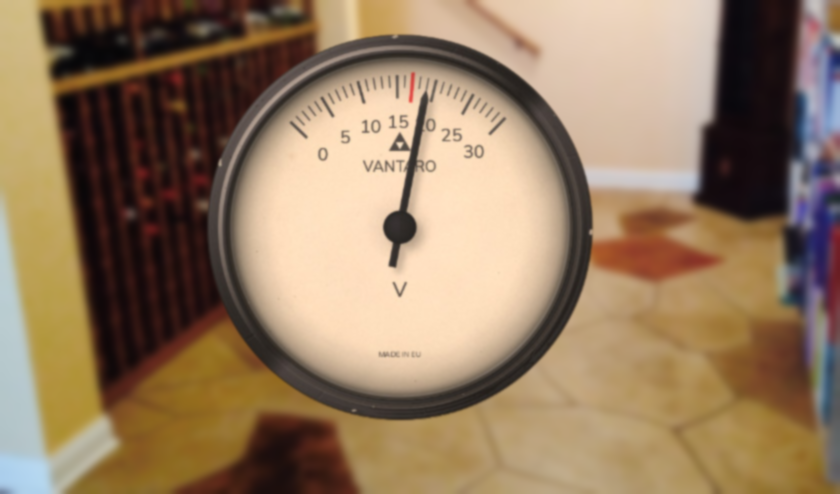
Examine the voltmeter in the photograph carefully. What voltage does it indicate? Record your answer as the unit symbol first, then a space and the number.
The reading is V 19
